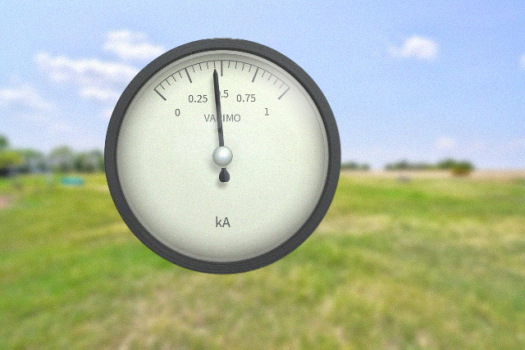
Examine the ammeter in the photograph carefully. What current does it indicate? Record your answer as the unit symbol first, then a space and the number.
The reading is kA 0.45
